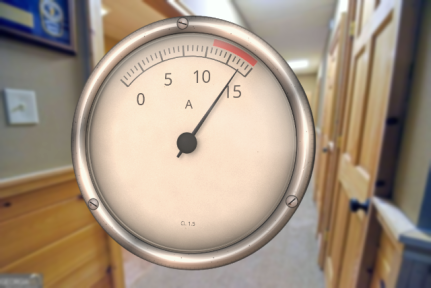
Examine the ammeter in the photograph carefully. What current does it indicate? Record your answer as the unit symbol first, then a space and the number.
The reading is A 14
